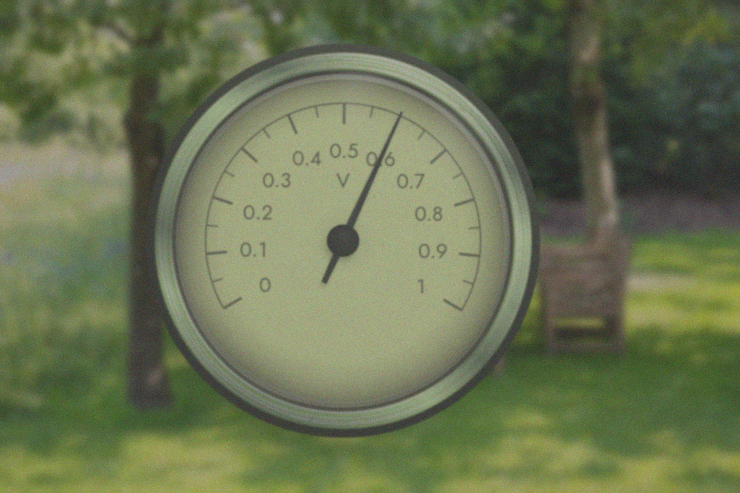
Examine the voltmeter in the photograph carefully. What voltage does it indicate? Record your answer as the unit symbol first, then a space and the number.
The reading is V 0.6
